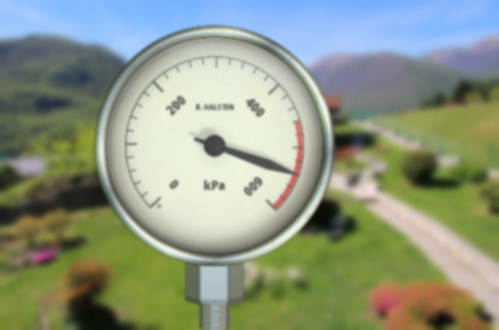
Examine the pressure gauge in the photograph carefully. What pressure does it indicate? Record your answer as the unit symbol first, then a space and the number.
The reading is kPa 540
